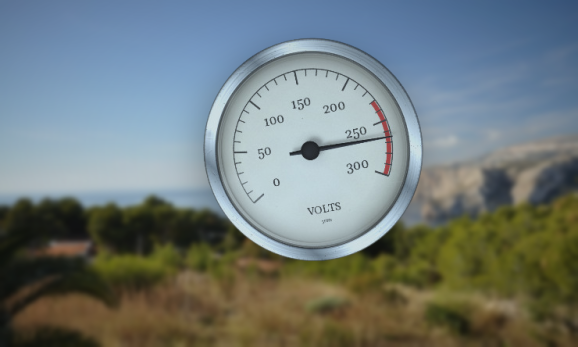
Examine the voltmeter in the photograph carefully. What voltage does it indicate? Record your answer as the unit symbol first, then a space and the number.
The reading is V 265
